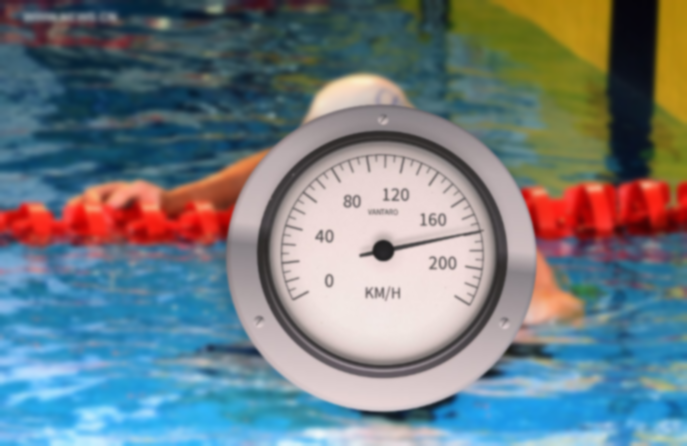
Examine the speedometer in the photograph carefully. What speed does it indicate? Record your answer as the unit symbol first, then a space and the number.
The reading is km/h 180
